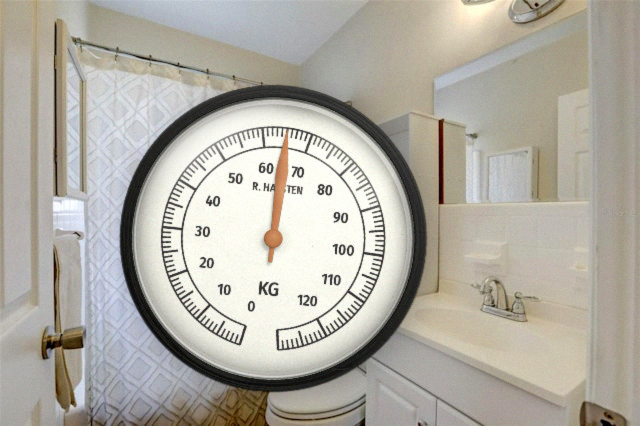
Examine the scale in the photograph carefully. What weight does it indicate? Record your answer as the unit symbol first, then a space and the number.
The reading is kg 65
